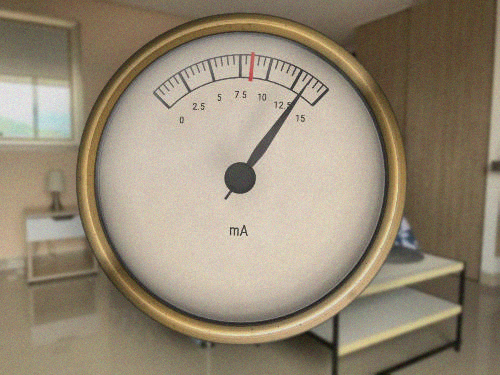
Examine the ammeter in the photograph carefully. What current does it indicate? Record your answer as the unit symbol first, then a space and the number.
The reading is mA 13.5
